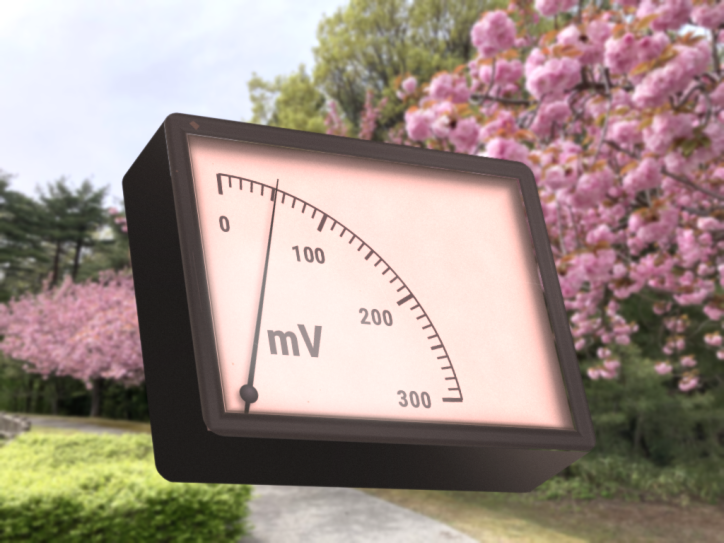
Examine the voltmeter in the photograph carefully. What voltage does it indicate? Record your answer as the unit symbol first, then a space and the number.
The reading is mV 50
